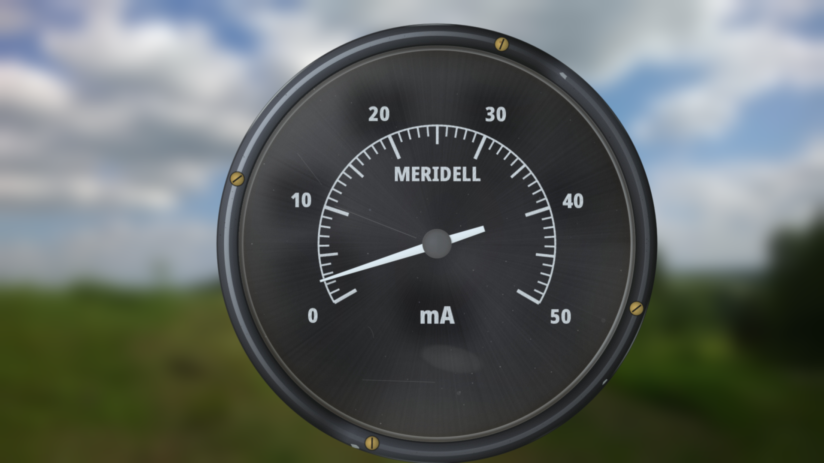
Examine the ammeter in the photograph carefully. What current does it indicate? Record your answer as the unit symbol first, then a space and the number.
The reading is mA 2.5
